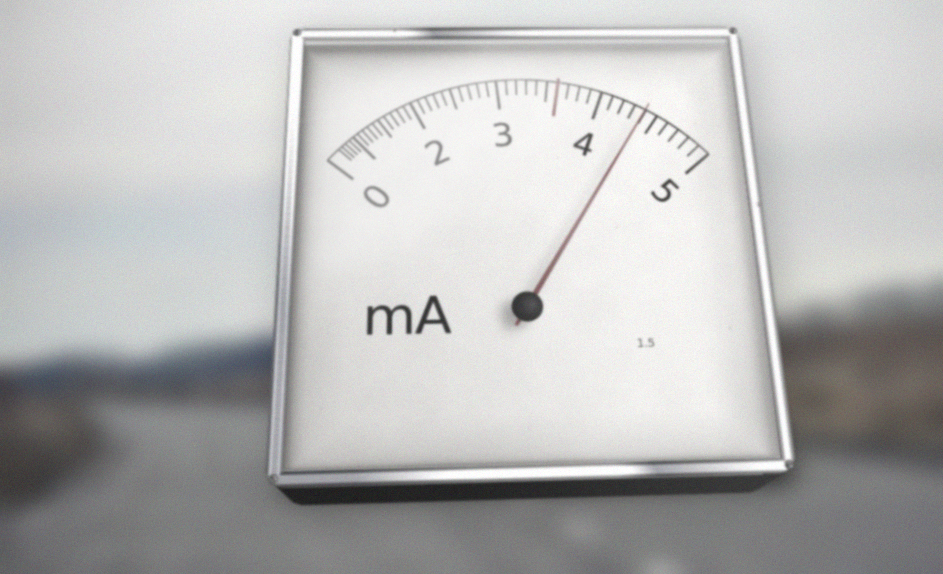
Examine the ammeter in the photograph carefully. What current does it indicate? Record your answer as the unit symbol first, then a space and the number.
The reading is mA 4.4
